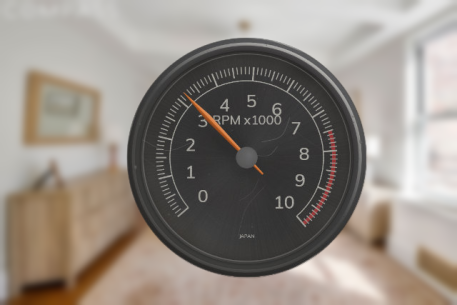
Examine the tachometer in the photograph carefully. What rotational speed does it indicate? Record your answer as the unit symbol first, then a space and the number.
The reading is rpm 3200
